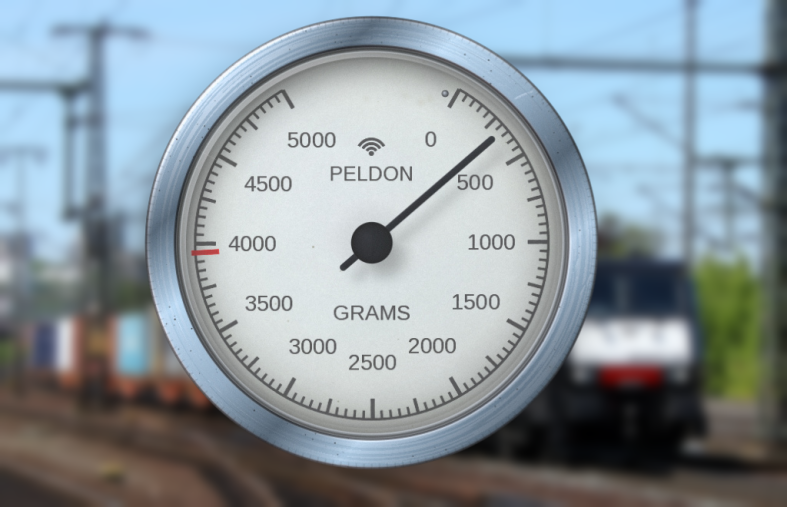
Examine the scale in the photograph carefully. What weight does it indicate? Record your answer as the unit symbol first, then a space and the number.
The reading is g 325
